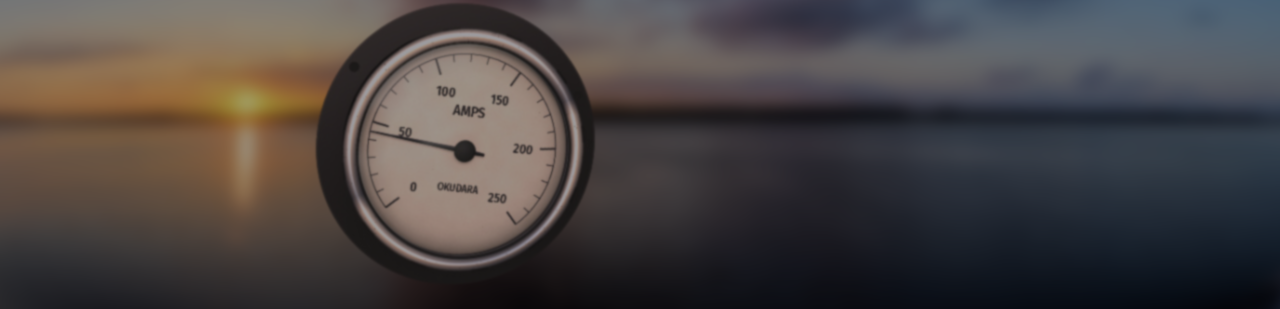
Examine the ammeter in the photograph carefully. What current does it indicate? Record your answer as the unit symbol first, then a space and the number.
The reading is A 45
